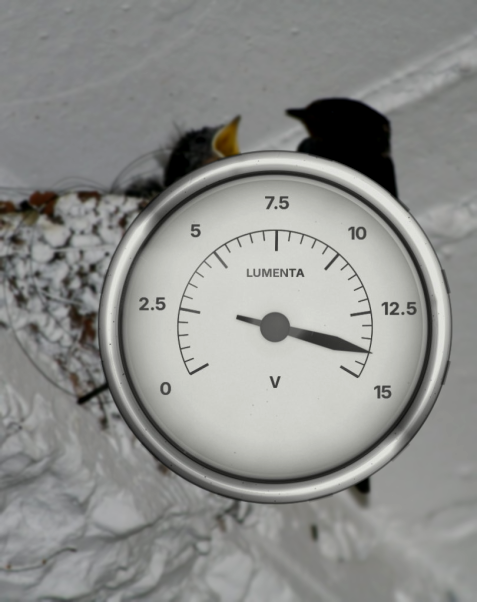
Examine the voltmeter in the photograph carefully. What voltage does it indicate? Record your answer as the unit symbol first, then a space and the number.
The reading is V 14
